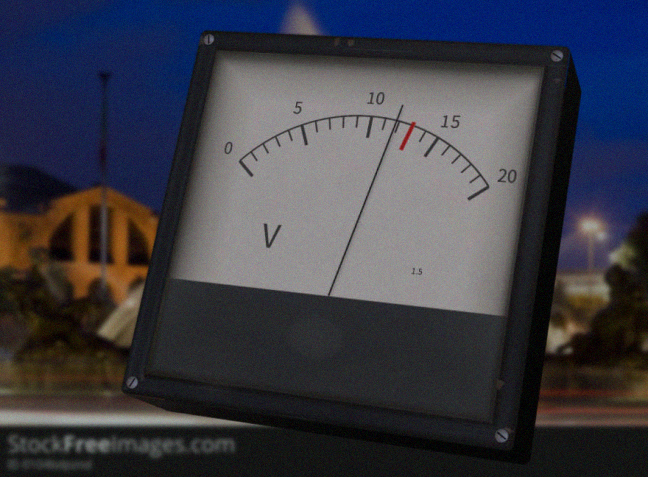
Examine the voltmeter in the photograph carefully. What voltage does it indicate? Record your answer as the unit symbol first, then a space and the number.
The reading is V 12
